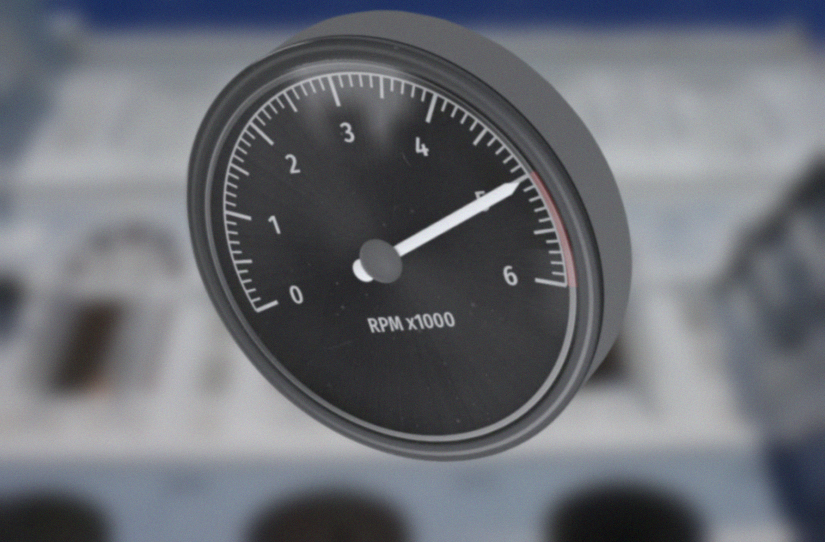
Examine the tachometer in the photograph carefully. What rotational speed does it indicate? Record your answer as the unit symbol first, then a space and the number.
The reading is rpm 5000
